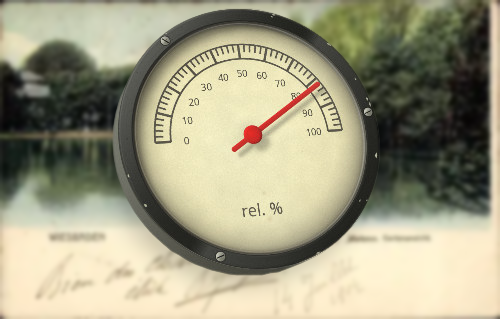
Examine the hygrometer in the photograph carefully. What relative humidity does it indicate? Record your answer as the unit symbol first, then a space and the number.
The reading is % 82
